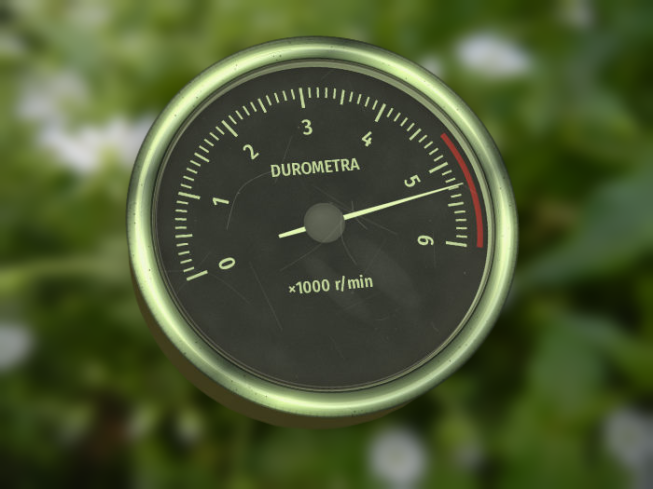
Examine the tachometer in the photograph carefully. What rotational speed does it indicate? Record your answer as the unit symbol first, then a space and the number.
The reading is rpm 5300
